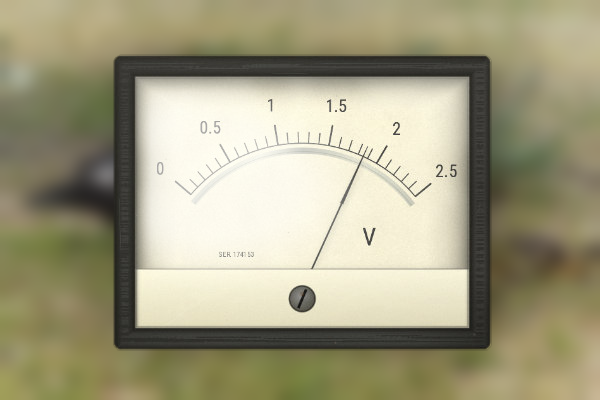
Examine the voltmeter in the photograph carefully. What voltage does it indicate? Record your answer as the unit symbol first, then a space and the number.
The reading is V 1.85
